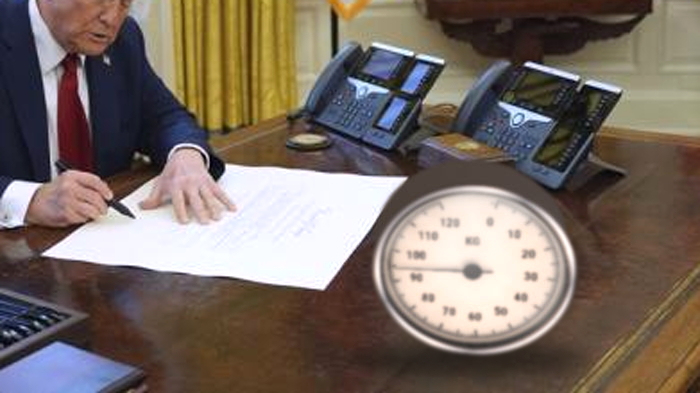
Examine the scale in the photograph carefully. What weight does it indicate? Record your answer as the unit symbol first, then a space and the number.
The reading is kg 95
